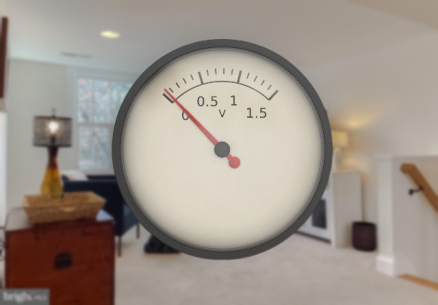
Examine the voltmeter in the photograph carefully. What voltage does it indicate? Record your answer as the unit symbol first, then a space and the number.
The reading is V 0.05
